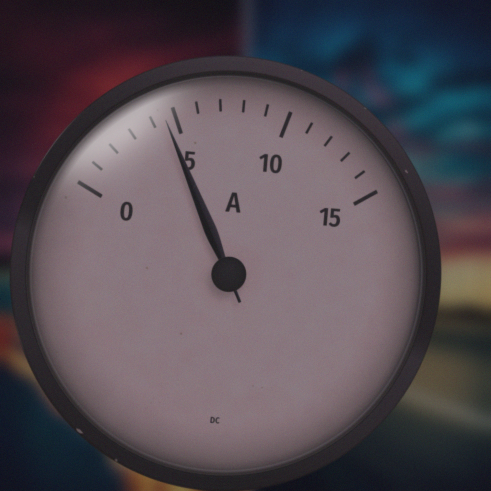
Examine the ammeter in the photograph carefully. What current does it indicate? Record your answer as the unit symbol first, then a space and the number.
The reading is A 4.5
